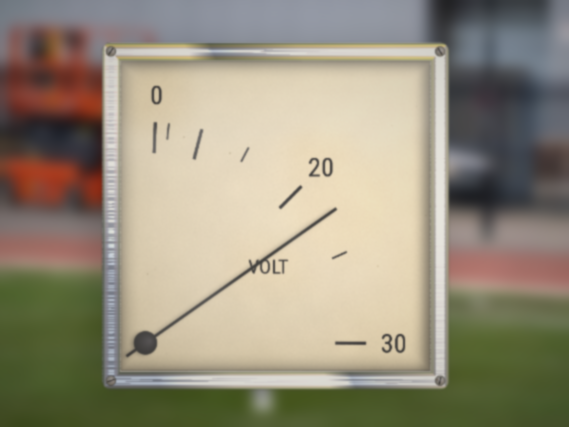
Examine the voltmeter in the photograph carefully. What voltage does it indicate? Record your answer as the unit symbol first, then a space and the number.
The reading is V 22.5
